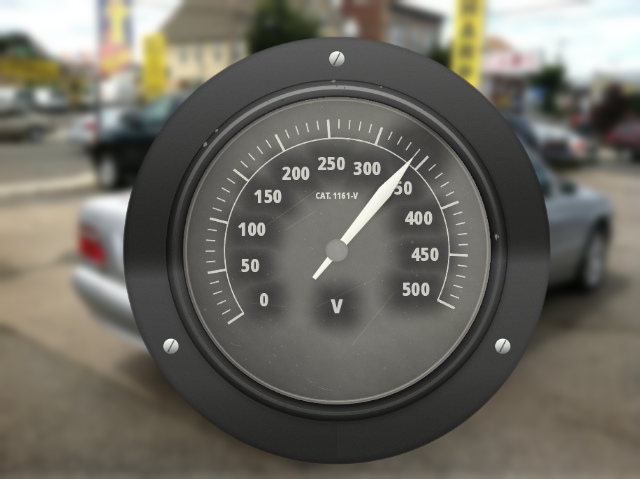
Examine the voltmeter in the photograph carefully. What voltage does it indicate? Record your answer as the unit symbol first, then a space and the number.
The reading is V 340
